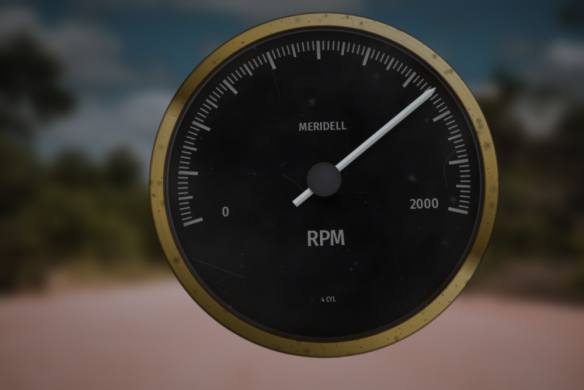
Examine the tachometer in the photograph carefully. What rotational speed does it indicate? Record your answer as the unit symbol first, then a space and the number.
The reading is rpm 1500
